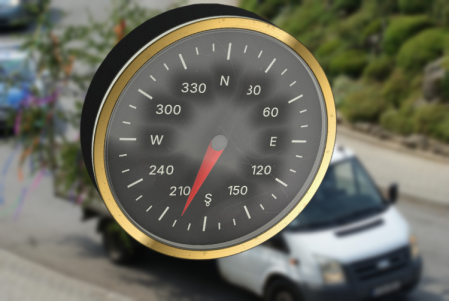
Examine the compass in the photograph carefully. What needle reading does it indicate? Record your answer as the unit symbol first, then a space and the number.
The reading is ° 200
